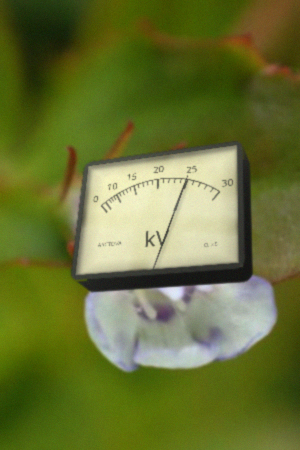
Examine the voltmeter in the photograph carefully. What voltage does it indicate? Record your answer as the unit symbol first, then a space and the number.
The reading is kV 25
